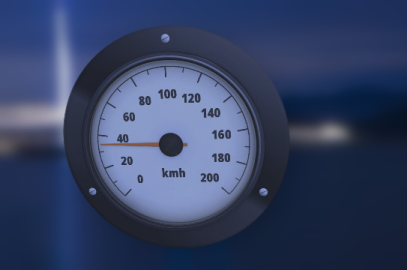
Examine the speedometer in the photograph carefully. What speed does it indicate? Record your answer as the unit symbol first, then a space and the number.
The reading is km/h 35
